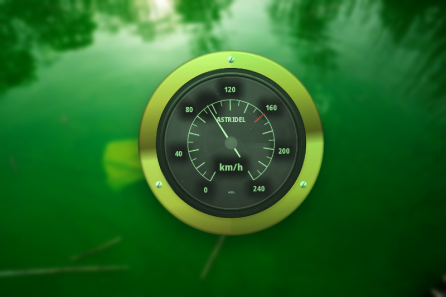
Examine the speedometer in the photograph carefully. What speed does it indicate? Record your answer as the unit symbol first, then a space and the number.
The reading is km/h 95
